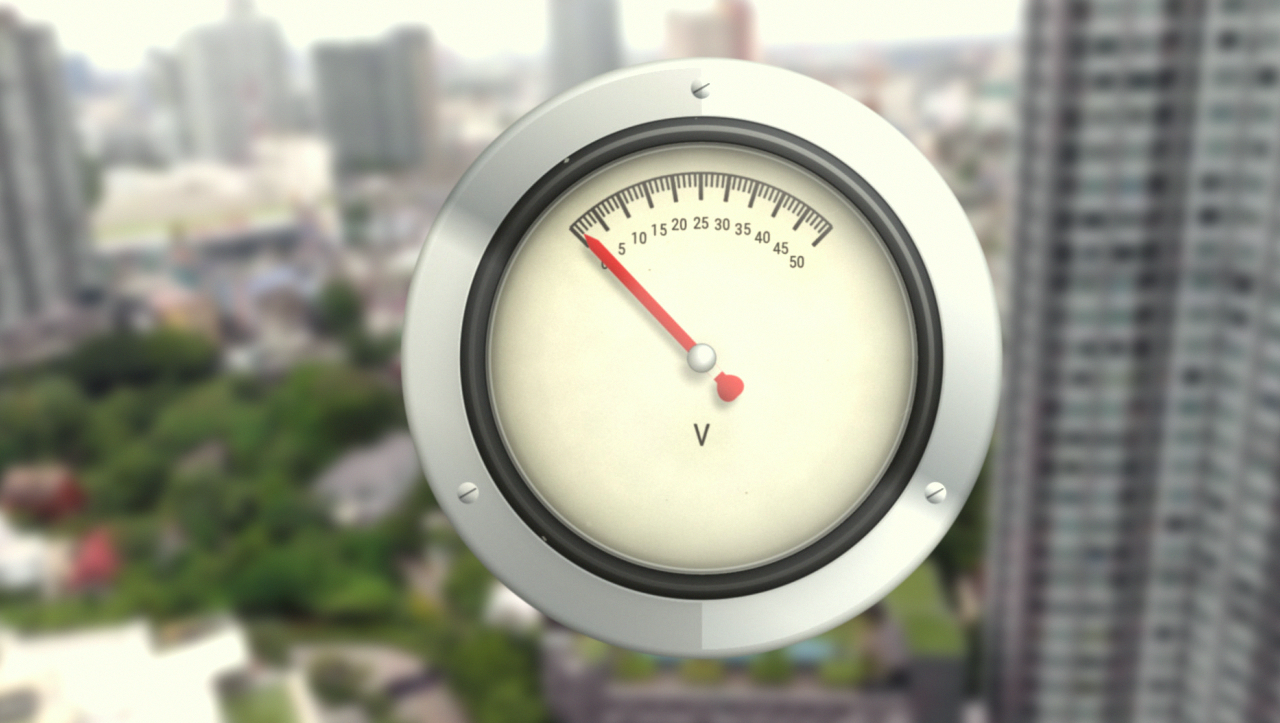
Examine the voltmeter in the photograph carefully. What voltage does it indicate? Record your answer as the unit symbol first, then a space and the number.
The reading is V 1
